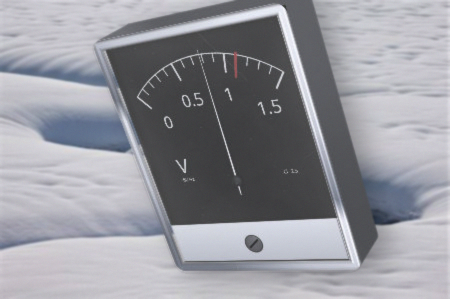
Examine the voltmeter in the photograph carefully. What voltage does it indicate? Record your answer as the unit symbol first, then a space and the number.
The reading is V 0.8
